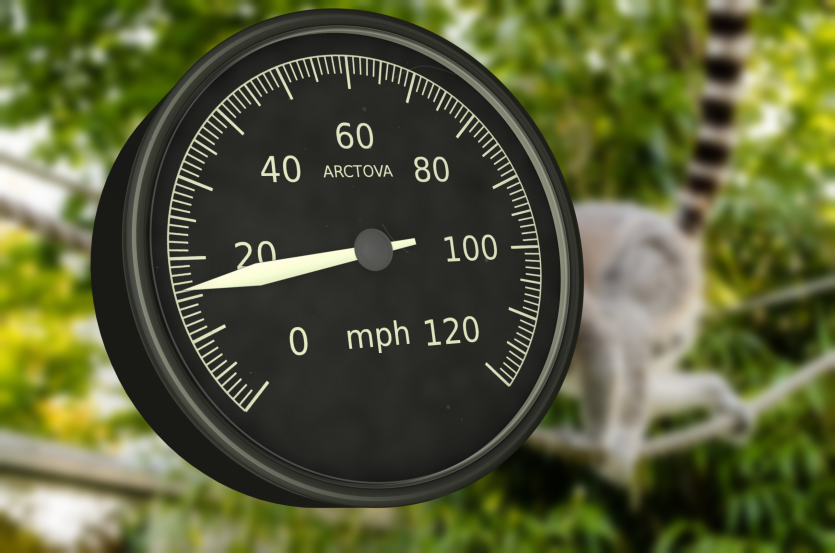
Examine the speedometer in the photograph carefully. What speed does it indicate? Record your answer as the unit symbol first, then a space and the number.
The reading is mph 16
